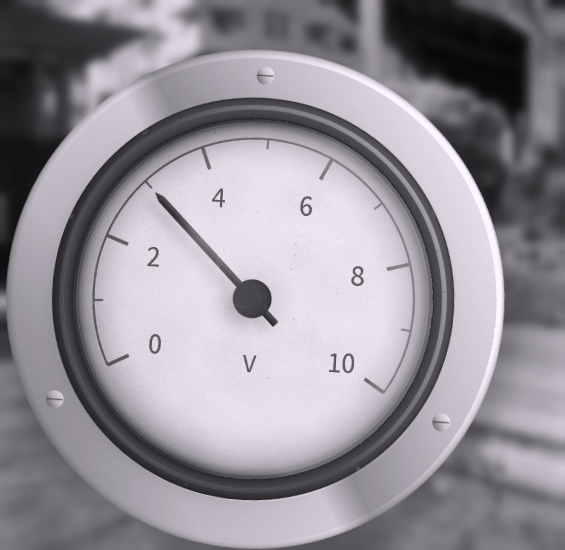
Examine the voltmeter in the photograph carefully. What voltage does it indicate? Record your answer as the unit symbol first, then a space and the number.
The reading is V 3
